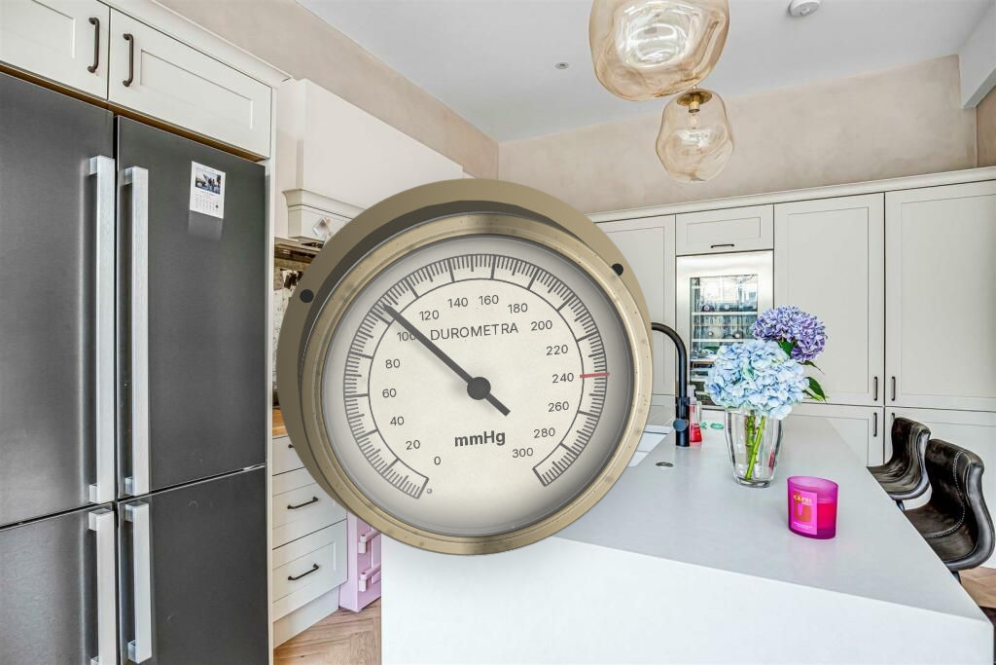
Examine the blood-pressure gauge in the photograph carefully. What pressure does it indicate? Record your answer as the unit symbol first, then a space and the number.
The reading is mmHg 106
